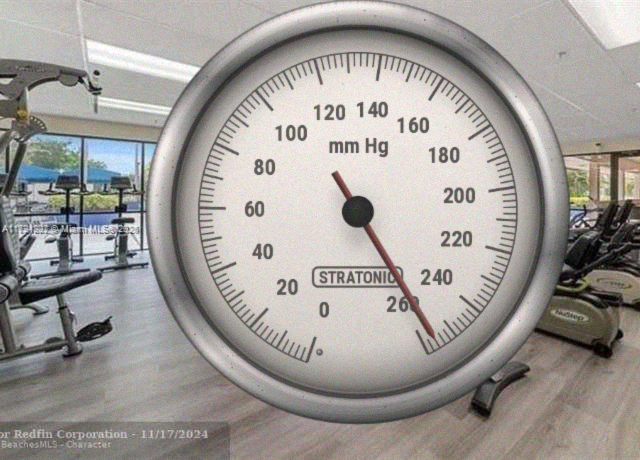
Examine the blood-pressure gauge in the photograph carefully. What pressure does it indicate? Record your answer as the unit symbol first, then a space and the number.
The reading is mmHg 256
